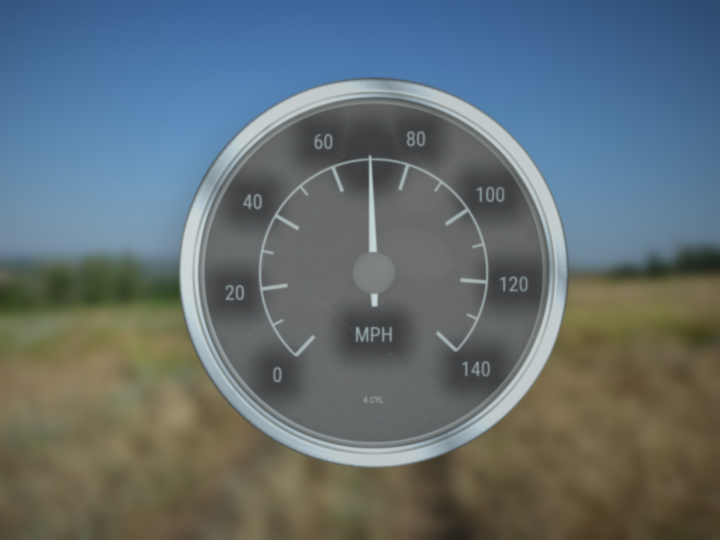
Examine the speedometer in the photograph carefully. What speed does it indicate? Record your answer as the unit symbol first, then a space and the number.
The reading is mph 70
